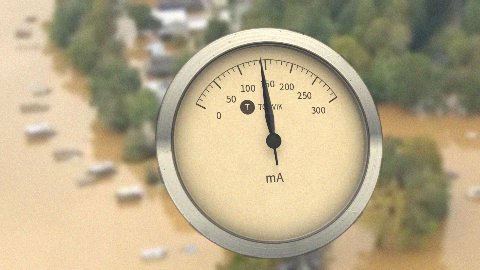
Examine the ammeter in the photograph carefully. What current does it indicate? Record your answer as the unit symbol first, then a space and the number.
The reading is mA 140
